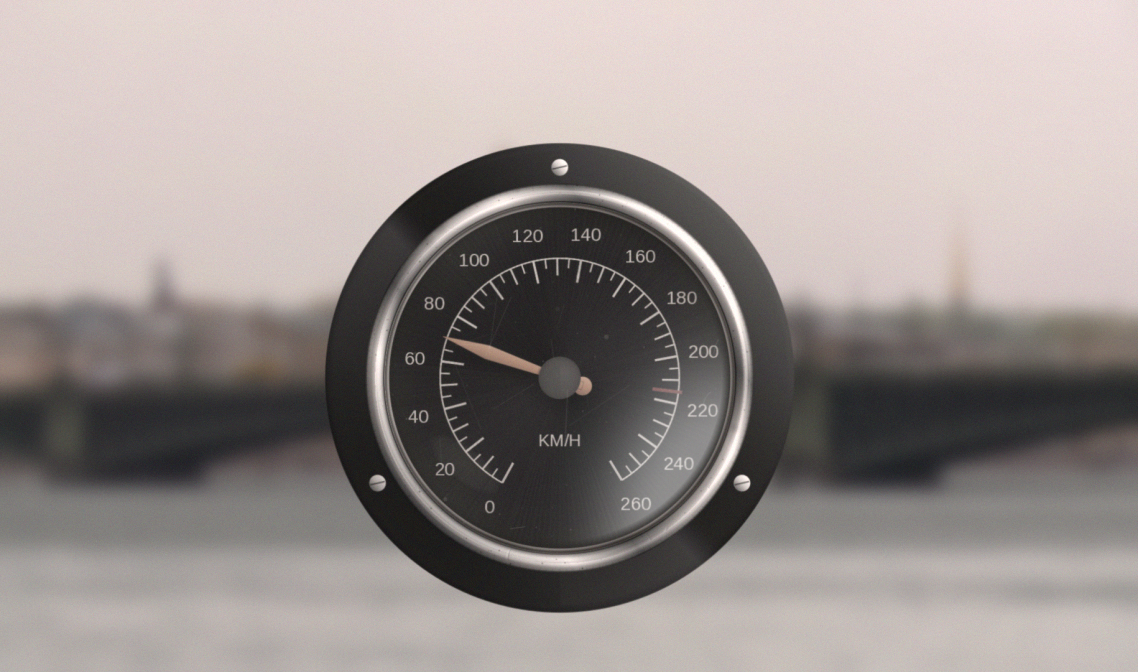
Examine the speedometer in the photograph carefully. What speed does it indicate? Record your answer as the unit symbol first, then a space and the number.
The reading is km/h 70
